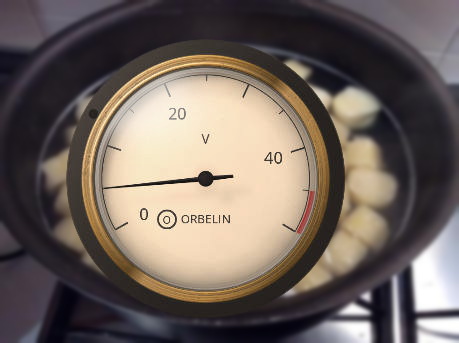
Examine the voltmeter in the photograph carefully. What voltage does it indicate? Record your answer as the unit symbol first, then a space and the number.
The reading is V 5
